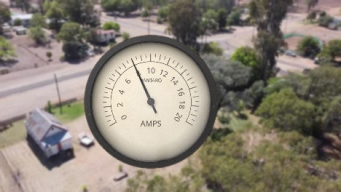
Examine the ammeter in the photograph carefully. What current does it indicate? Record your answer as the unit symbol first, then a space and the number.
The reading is A 8
